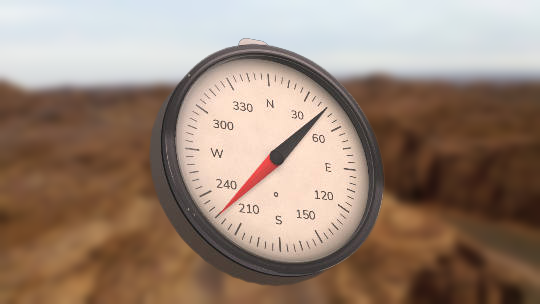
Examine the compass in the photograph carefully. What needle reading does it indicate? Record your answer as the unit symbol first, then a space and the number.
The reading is ° 225
